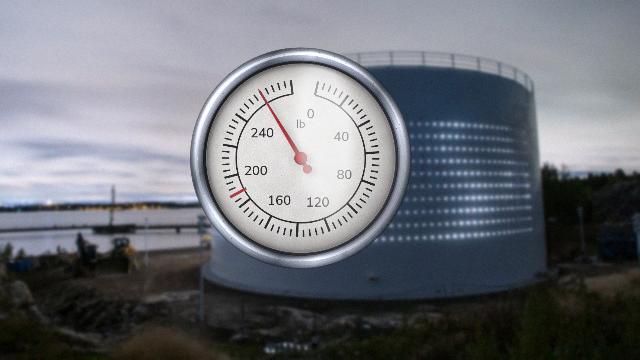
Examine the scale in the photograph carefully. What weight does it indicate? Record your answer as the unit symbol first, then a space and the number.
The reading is lb 260
